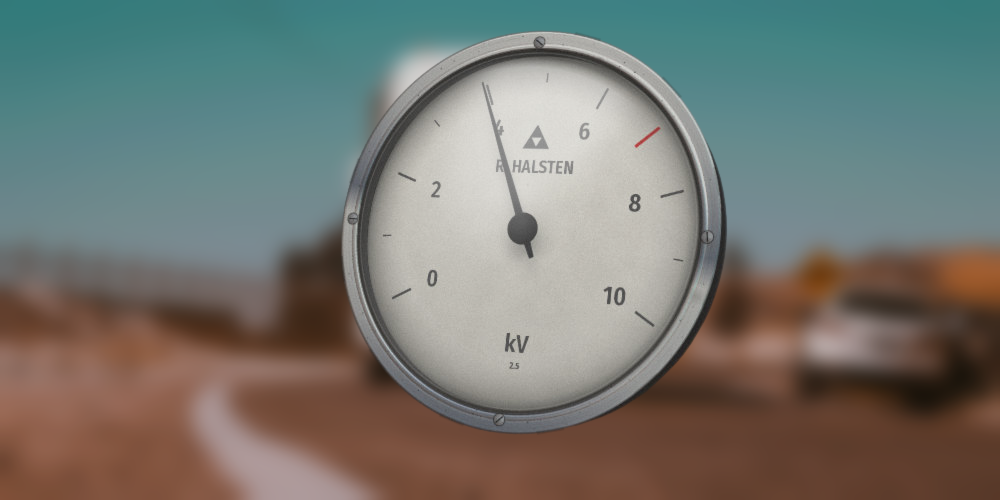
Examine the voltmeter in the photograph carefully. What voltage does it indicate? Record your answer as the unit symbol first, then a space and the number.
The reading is kV 4
